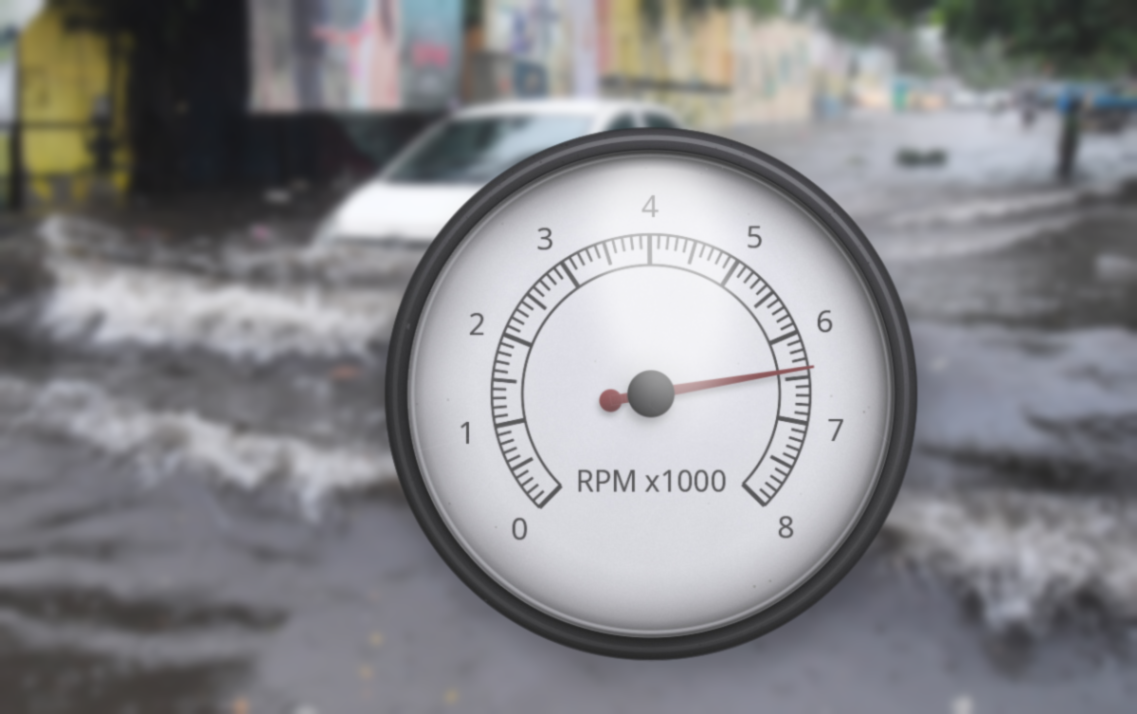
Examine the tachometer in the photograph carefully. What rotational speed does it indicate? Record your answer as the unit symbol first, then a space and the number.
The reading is rpm 6400
